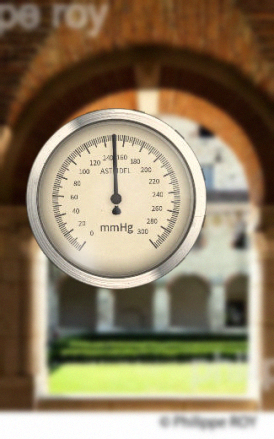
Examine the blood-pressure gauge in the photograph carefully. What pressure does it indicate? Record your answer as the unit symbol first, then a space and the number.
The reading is mmHg 150
